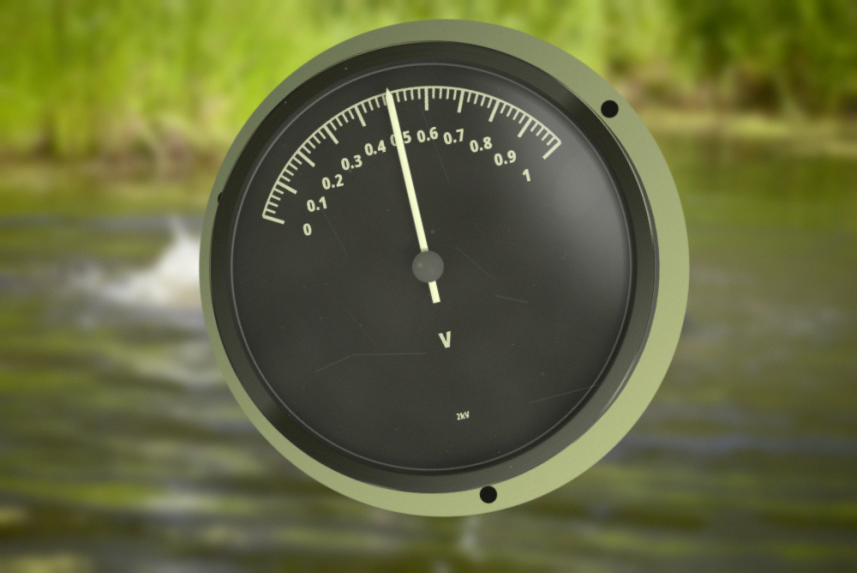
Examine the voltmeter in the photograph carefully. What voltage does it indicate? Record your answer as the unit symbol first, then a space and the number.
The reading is V 0.5
